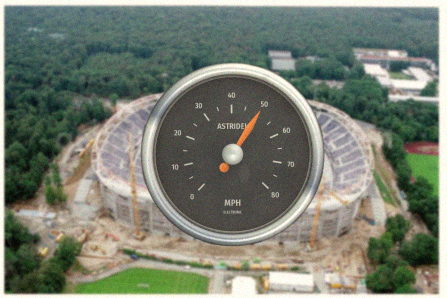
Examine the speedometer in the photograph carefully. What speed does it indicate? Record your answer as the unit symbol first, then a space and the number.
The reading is mph 50
